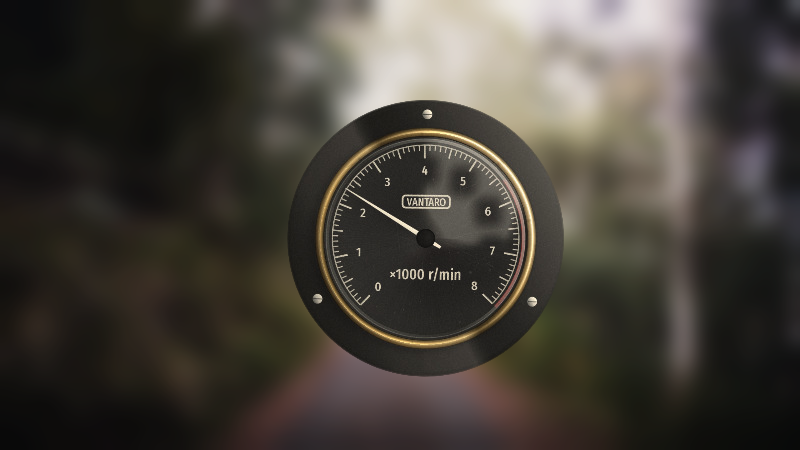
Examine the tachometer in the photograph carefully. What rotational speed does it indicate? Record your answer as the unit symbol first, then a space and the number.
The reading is rpm 2300
